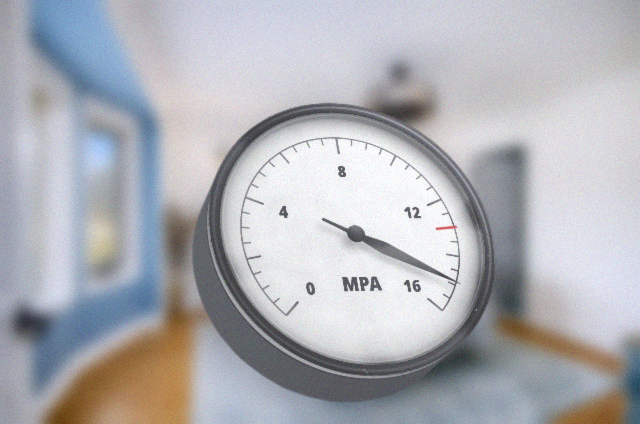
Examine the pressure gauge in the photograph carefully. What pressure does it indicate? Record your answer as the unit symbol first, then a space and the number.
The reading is MPa 15
